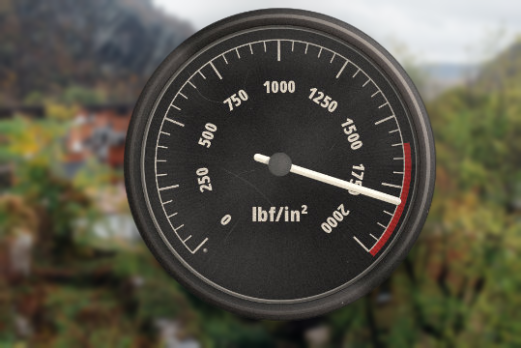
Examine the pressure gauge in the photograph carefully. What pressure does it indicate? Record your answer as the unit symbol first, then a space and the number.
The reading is psi 1800
